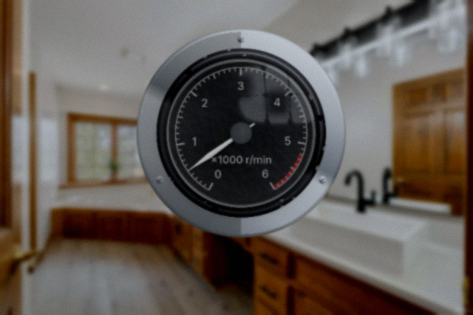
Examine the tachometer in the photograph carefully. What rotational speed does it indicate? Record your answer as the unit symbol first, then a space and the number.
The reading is rpm 500
